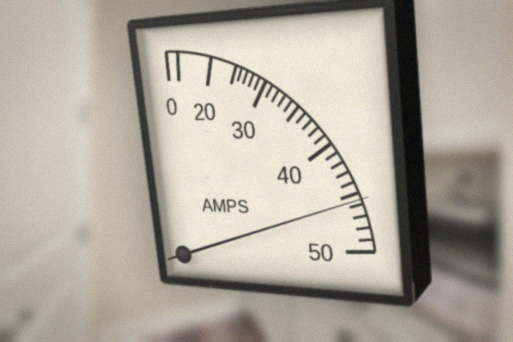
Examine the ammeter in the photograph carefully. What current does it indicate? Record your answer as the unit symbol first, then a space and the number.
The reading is A 45.5
